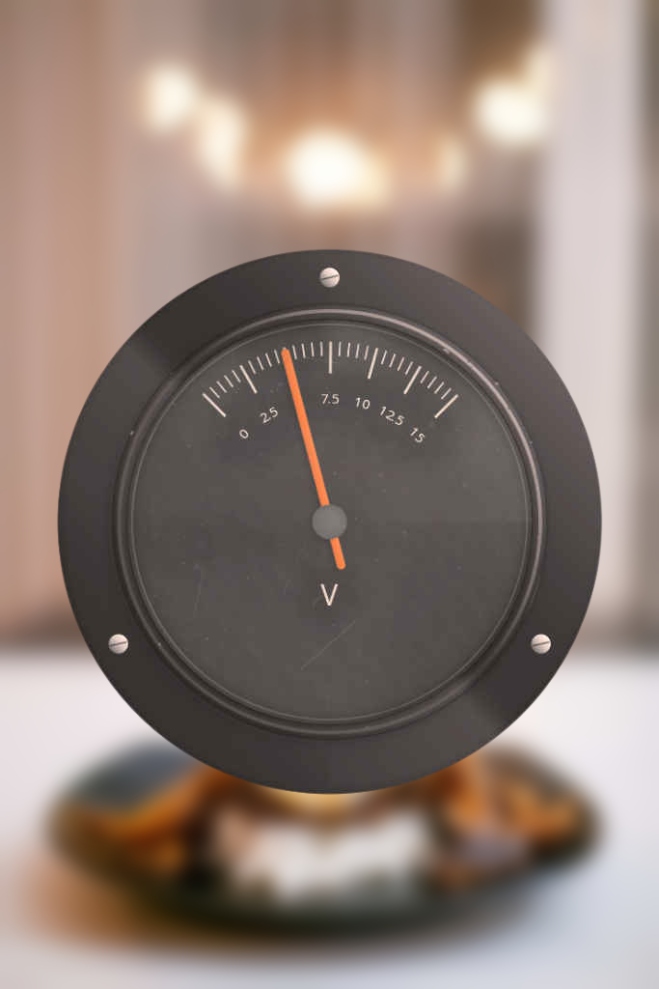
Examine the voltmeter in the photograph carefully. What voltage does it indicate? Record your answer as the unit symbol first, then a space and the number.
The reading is V 5
